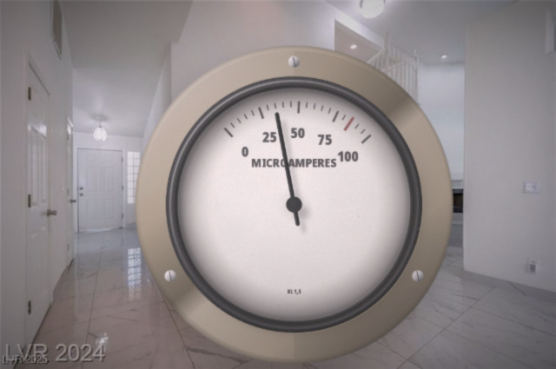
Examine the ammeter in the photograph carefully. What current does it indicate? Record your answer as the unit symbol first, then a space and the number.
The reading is µA 35
